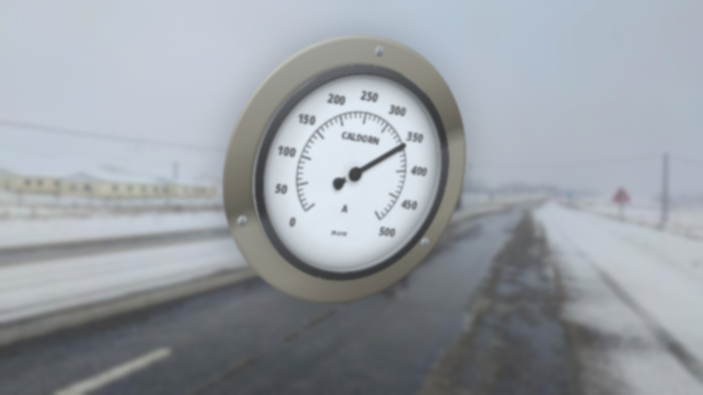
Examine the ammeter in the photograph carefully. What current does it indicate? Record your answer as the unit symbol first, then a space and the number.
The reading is A 350
